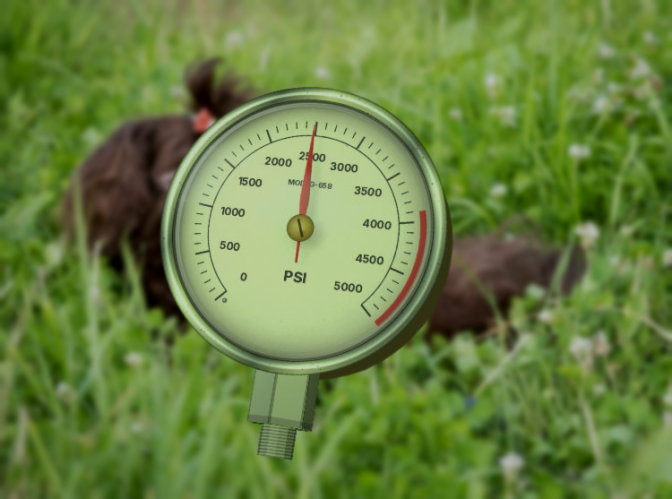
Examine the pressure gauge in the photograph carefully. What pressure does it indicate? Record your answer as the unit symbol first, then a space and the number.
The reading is psi 2500
